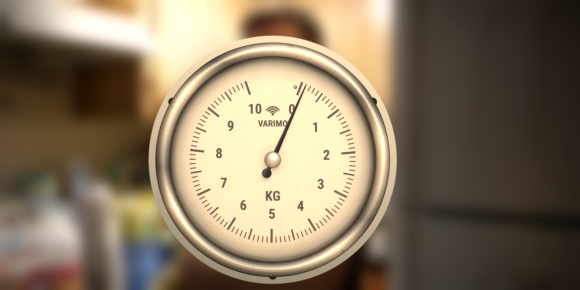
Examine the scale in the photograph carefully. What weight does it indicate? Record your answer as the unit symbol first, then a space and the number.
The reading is kg 0.1
